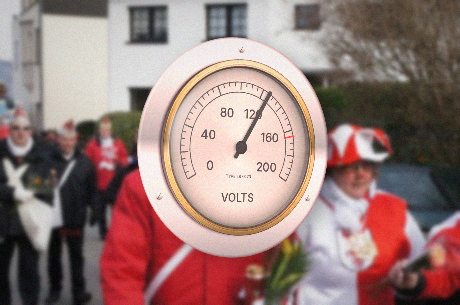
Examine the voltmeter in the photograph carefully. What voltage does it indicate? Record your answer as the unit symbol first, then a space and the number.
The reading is V 125
